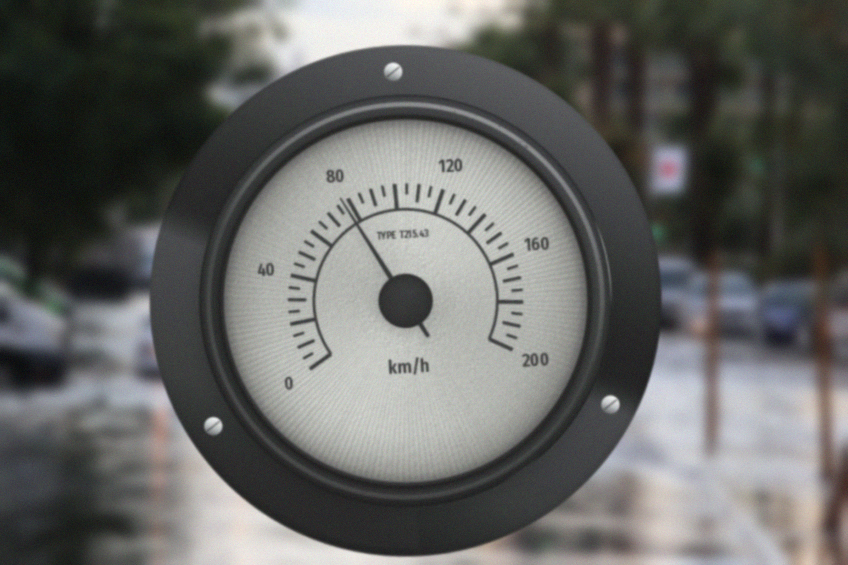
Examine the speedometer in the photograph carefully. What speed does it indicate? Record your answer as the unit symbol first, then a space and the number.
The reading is km/h 77.5
